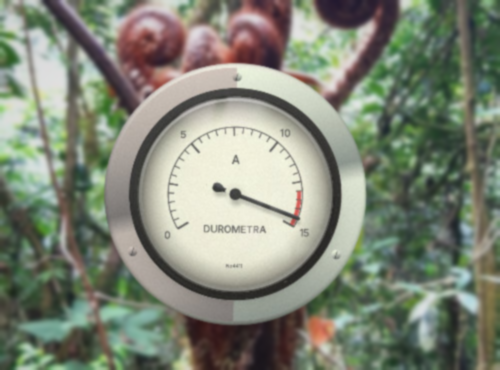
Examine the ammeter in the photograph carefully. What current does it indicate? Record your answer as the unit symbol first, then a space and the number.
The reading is A 14.5
